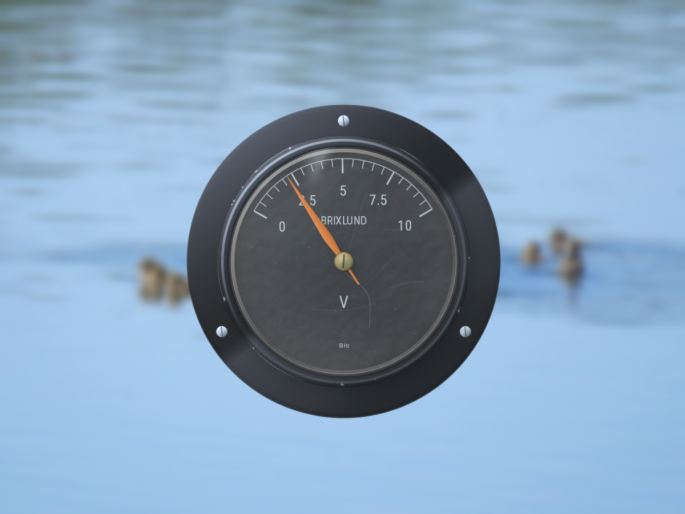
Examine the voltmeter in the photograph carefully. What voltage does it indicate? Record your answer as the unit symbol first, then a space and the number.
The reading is V 2.25
